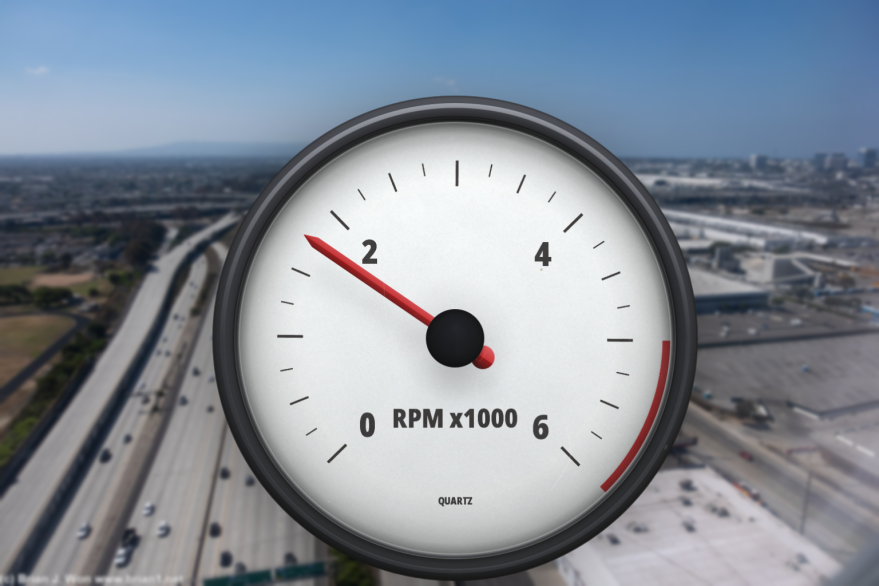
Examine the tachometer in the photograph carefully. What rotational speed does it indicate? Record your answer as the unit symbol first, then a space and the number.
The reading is rpm 1750
